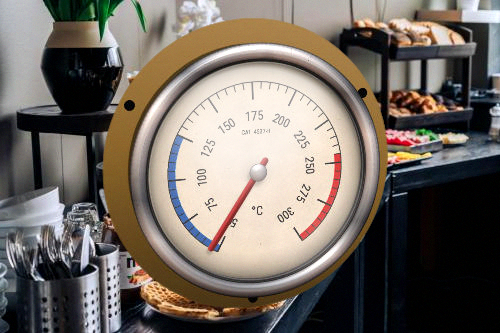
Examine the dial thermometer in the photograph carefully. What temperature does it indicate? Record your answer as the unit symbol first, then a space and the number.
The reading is °C 55
